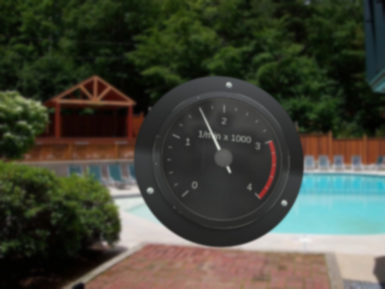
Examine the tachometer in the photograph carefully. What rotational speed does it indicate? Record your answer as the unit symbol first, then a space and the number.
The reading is rpm 1600
